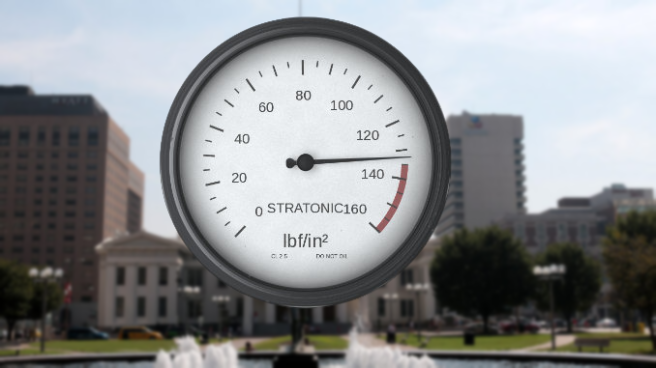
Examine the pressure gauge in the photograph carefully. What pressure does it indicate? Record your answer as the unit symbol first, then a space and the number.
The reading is psi 132.5
